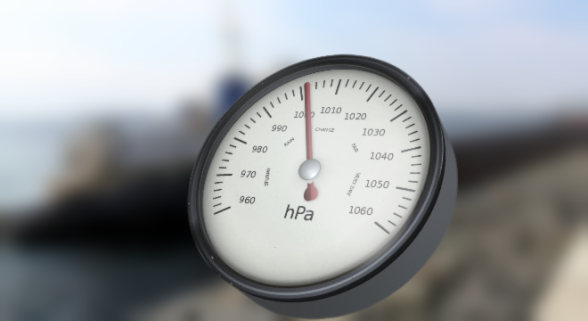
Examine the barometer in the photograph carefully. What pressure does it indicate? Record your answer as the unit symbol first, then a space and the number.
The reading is hPa 1002
